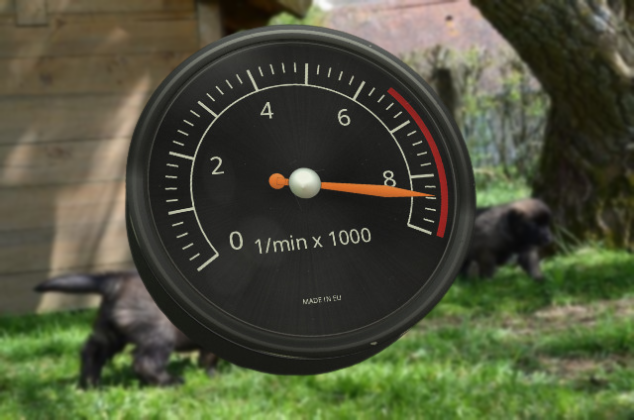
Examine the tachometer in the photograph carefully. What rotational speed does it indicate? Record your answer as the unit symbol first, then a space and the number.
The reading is rpm 8400
